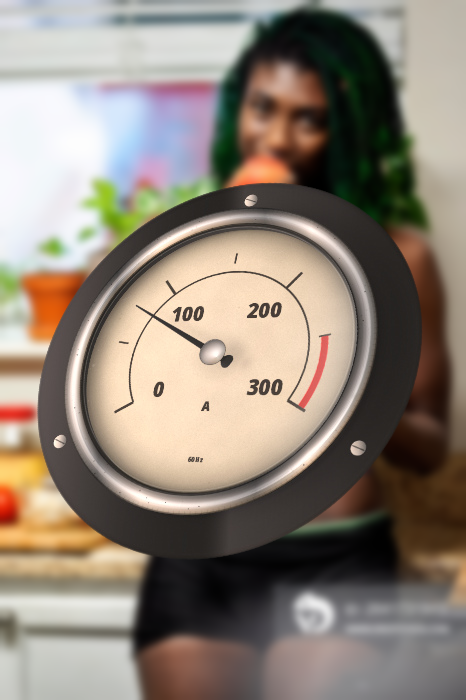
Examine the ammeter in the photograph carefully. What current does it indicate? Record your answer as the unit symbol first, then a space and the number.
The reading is A 75
